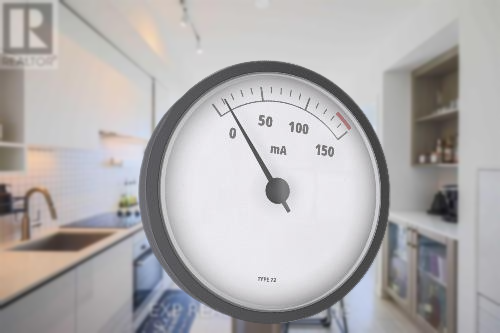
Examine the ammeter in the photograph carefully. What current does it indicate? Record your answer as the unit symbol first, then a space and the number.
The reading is mA 10
